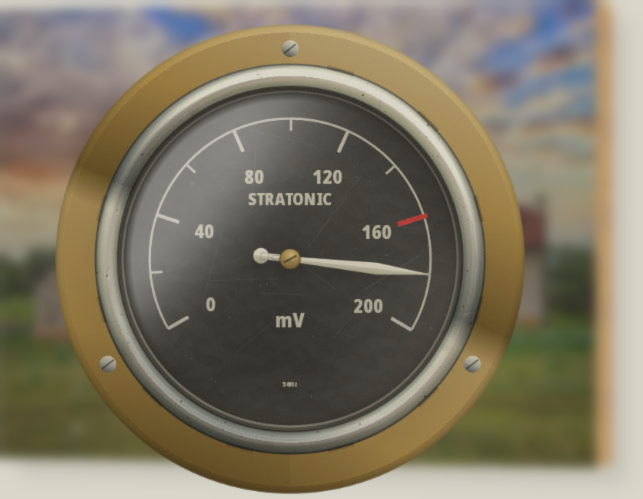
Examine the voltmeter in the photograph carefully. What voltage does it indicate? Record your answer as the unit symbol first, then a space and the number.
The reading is mV 180
